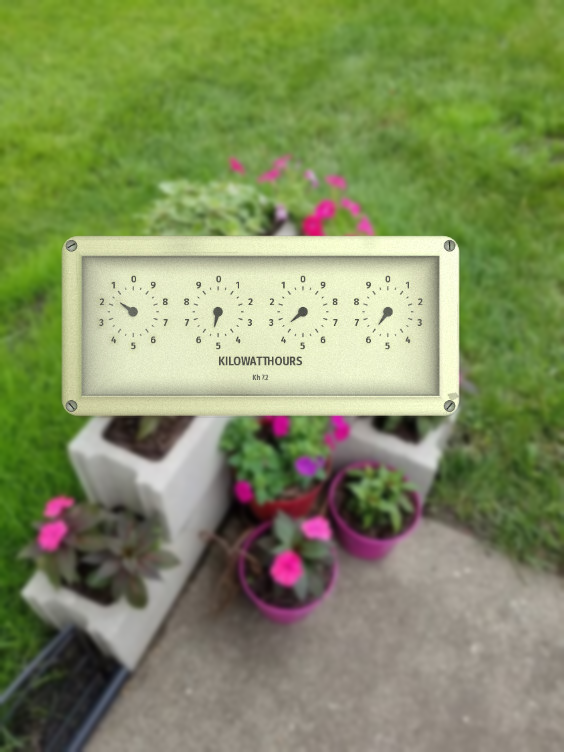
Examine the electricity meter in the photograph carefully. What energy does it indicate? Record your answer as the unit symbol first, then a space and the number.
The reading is kWh 1536
